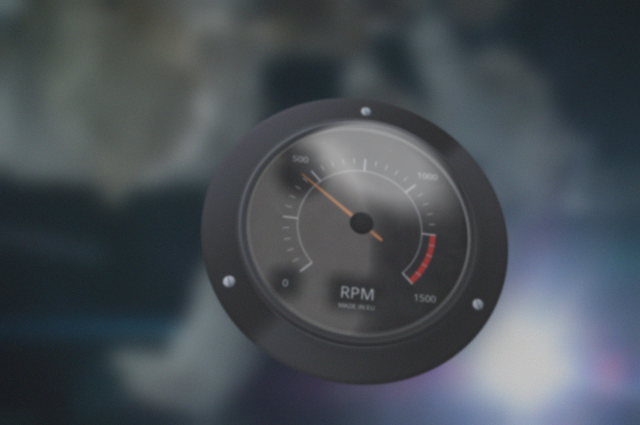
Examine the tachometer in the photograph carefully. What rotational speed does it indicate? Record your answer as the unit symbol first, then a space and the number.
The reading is rpm 450
